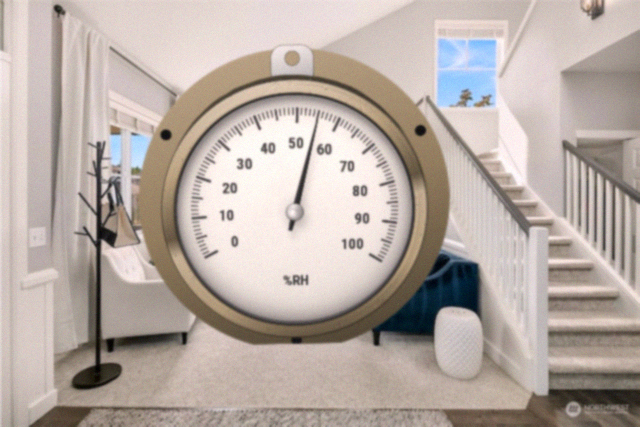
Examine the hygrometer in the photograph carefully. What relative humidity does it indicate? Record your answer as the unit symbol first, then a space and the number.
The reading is % 55
